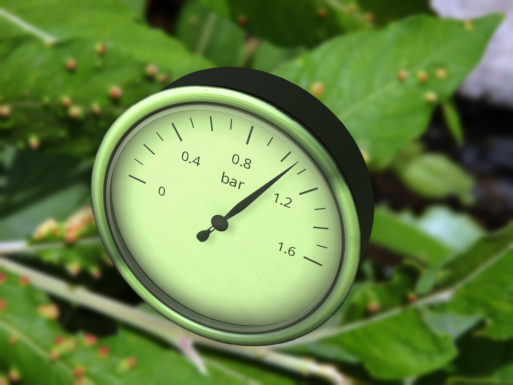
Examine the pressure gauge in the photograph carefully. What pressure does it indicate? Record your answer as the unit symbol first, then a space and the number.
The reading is bar 1.05
